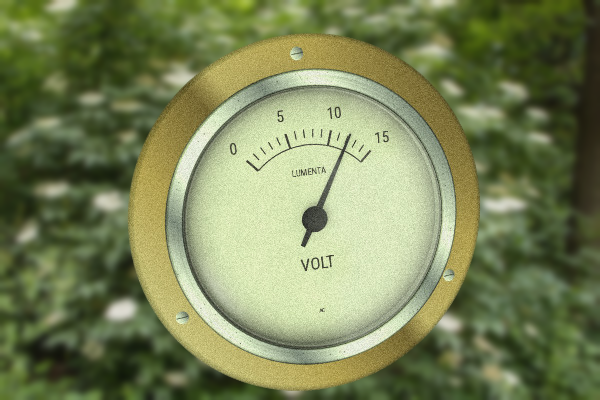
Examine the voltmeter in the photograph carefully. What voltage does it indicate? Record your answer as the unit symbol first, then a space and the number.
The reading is V 12
